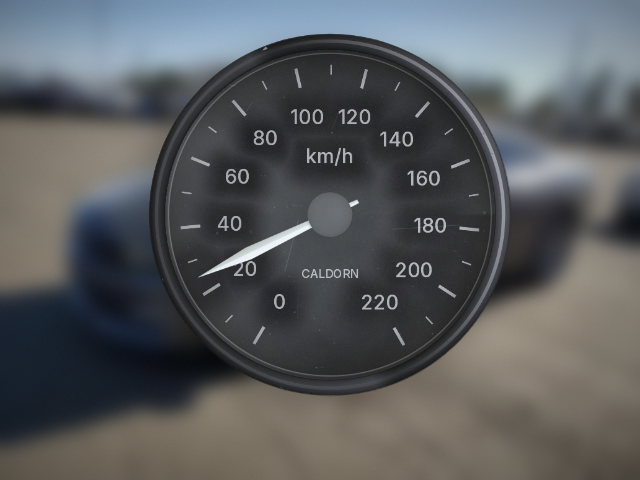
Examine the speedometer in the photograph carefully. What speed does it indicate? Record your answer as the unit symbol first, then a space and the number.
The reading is km/h 25
